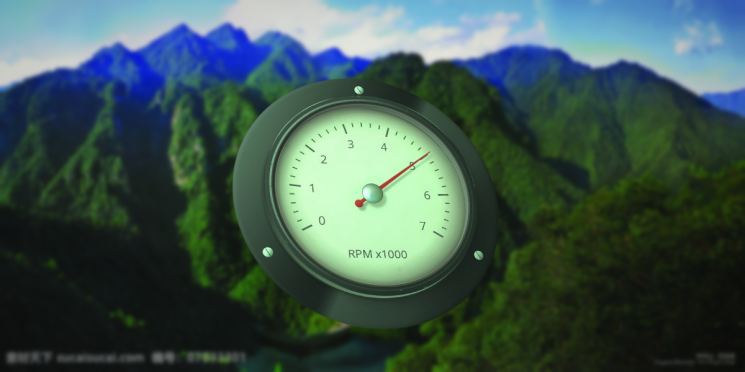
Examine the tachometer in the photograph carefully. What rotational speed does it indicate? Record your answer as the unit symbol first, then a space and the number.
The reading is rpm 5000
